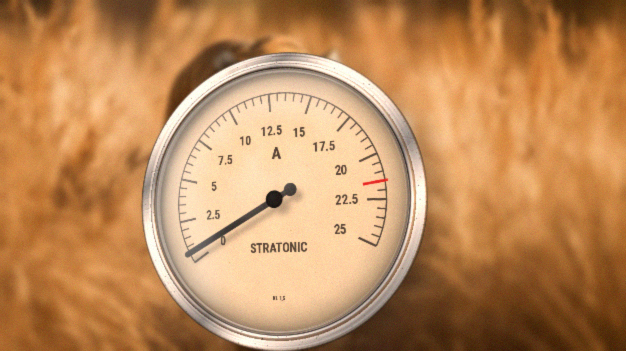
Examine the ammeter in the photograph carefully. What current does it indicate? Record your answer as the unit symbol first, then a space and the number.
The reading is A 0.5
